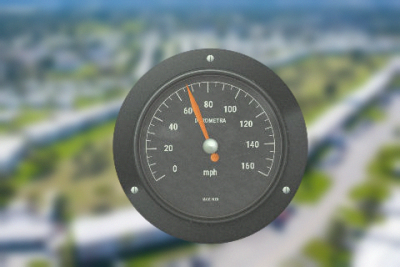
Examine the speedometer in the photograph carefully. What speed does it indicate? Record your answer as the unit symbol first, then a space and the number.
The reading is mph 67.5
